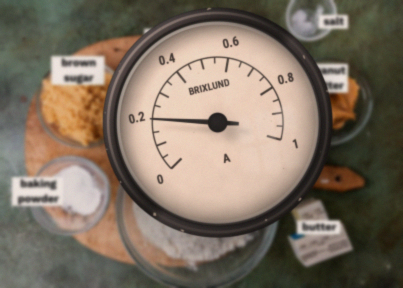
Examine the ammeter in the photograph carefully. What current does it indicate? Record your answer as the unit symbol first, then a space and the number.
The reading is A 0.2
